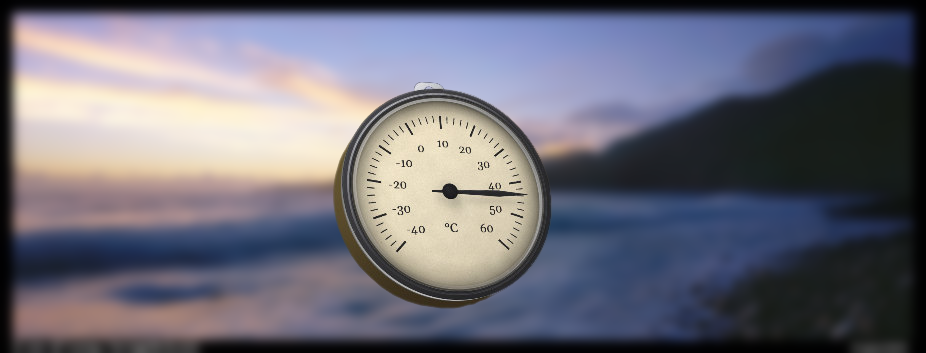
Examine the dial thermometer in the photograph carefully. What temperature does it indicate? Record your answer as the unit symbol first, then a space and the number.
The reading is °C 44
